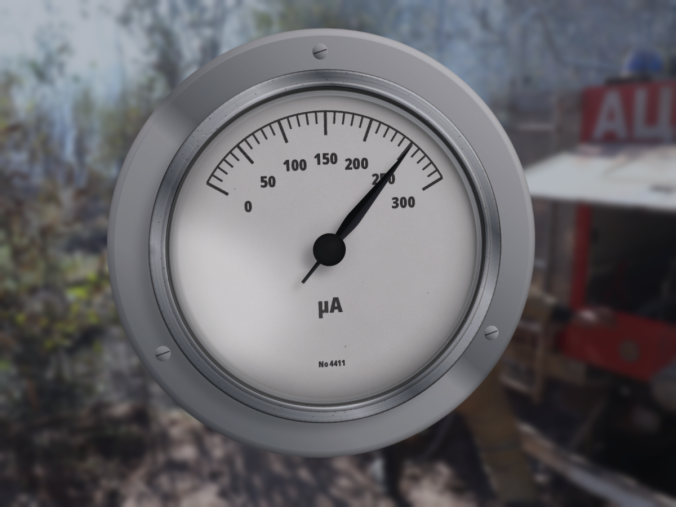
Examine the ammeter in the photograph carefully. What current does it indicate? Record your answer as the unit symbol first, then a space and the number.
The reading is µA 250
